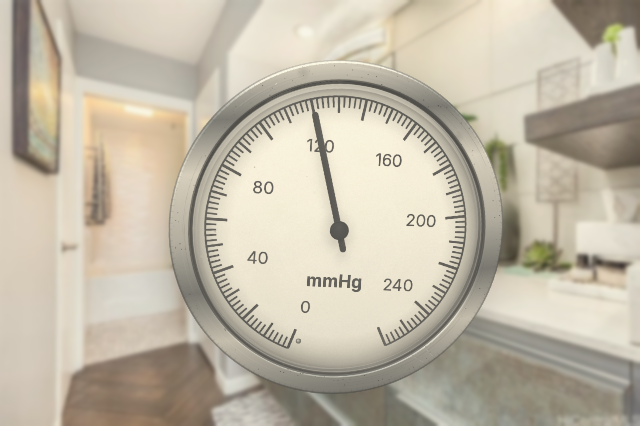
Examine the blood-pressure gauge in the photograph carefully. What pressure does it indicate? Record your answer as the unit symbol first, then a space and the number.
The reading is mmHg 120
